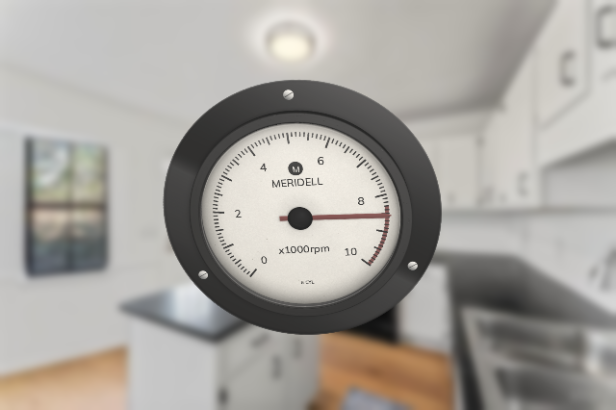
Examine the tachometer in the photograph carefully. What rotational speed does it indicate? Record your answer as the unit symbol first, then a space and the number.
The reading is rpm 8500
